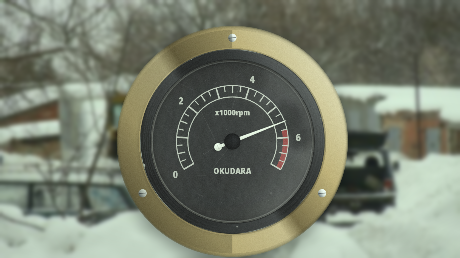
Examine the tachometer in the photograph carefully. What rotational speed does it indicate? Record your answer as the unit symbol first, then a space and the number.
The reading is rpm 5500
